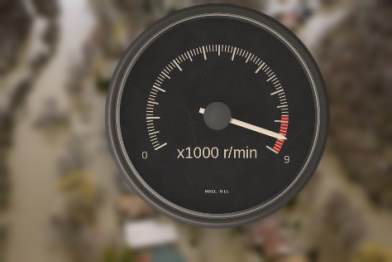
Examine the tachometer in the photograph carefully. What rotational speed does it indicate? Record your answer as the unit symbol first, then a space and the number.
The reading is rpm 8500
